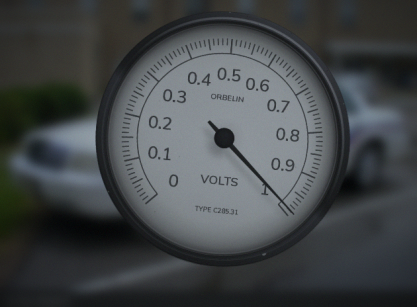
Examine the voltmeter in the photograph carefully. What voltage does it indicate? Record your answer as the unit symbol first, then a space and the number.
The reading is V 0.99
